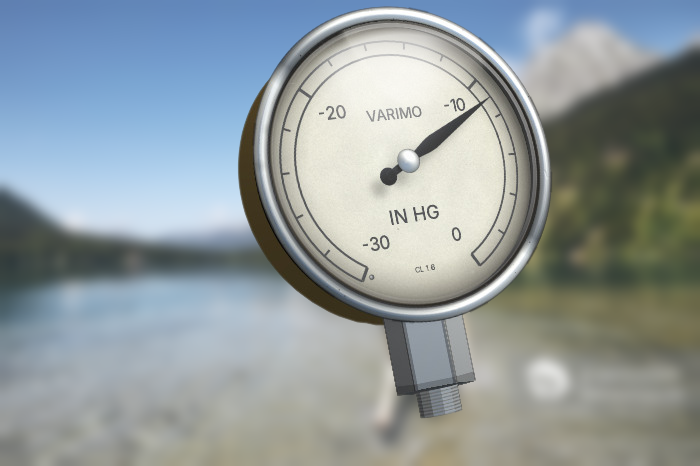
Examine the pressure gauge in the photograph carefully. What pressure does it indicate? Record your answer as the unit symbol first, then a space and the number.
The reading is inHg -9
